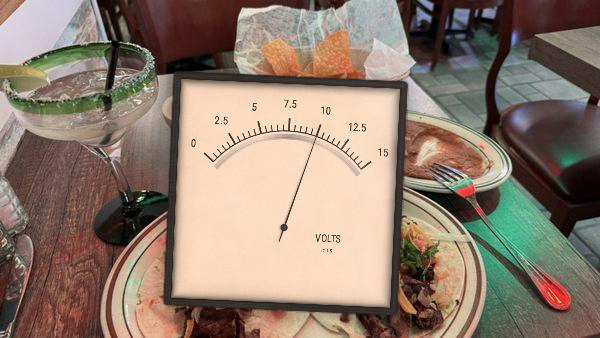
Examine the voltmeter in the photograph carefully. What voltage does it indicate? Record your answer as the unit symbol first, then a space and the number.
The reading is V 10
